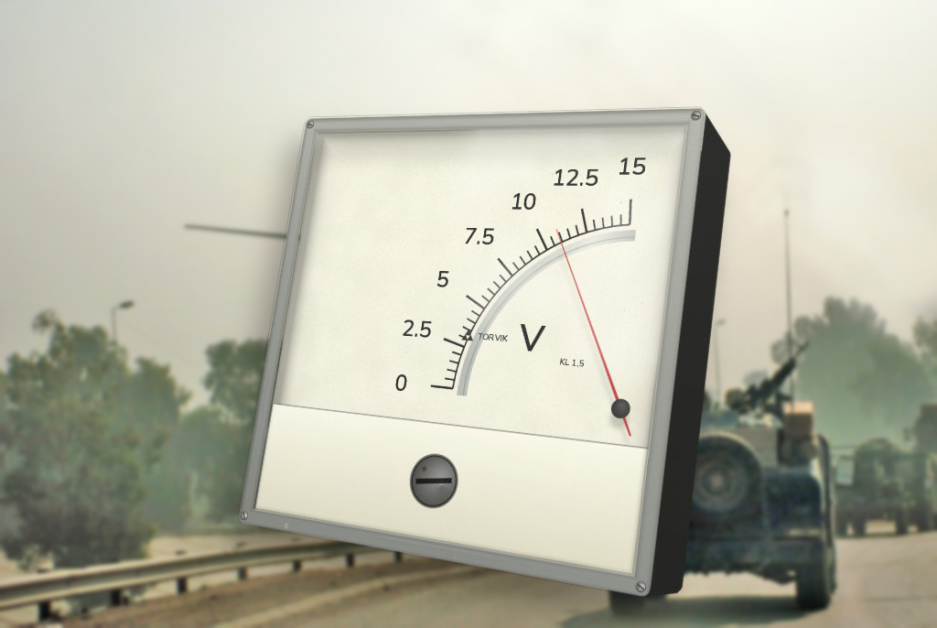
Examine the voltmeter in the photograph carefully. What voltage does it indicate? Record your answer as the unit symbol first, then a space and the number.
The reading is V 11
